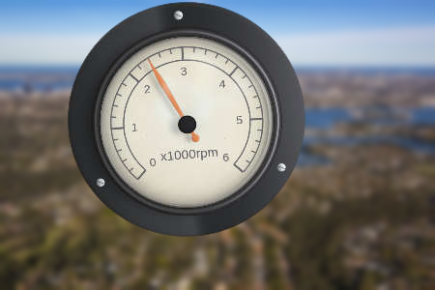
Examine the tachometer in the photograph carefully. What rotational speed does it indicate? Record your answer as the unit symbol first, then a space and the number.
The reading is rpm 2400
